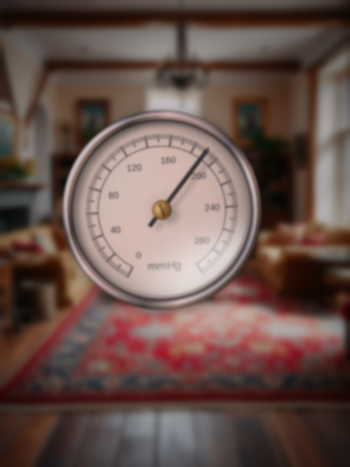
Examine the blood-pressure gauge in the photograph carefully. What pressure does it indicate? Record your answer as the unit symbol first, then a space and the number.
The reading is mmHg 190
